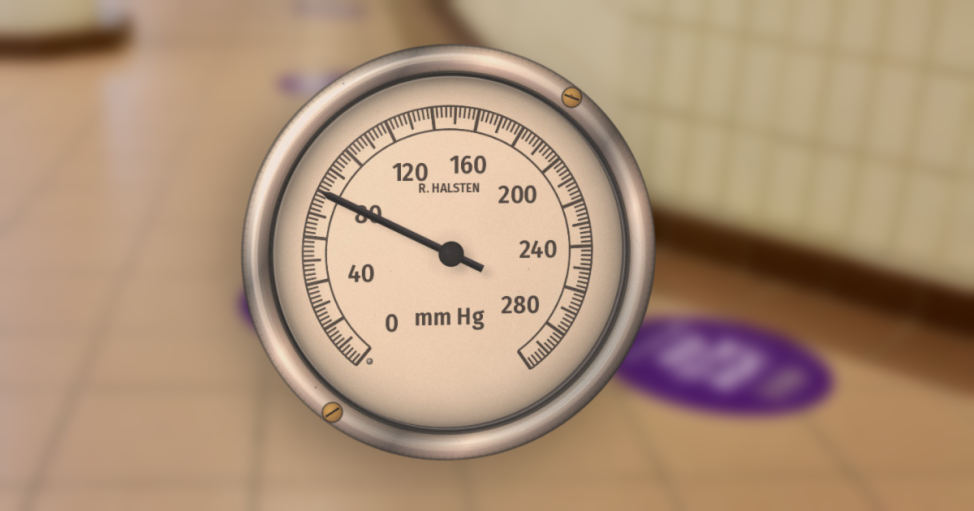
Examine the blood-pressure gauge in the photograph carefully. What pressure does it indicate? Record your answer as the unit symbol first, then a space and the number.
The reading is mmHg 80
